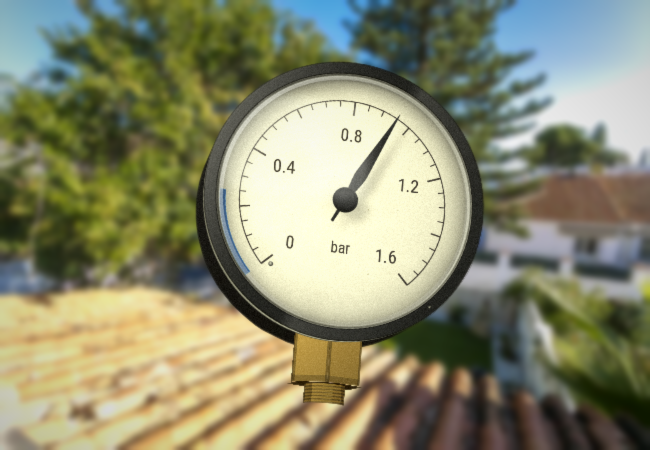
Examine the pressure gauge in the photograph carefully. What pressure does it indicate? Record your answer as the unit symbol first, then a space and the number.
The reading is bar 0.95
